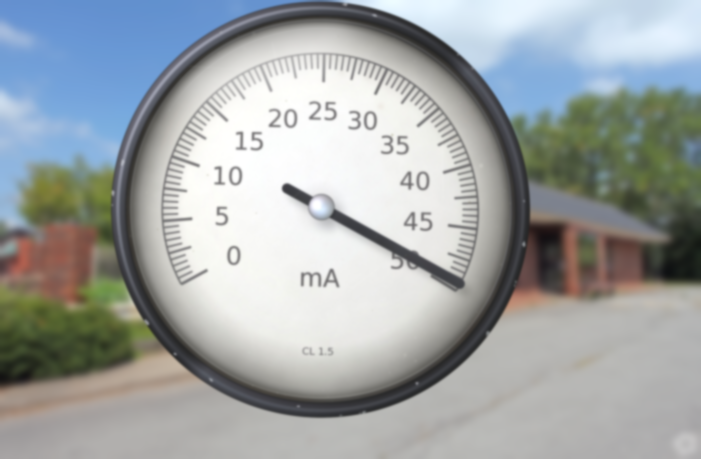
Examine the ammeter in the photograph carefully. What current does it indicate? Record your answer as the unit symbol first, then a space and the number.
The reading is mA 49.5
